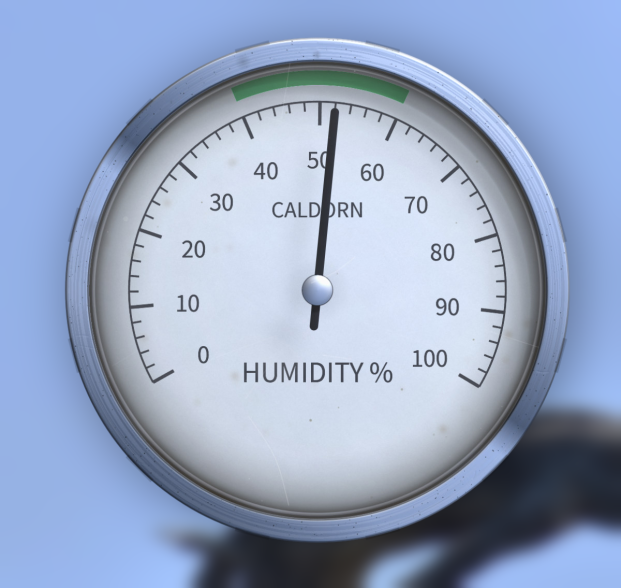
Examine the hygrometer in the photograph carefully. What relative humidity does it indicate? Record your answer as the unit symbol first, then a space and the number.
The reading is % 52
